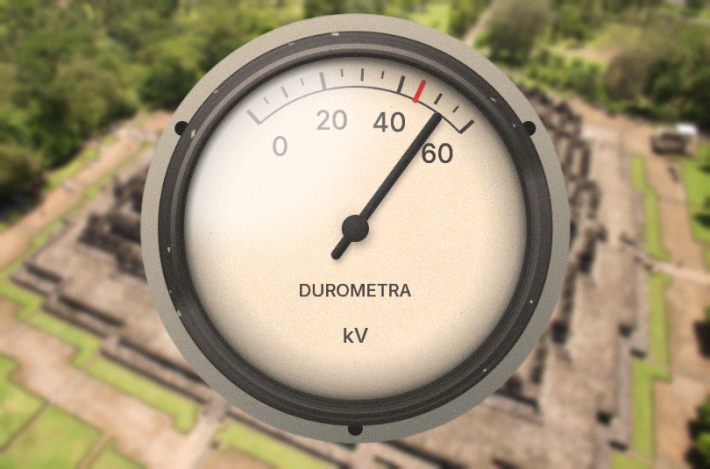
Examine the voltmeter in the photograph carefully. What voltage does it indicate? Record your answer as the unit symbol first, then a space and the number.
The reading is kV 52.5
